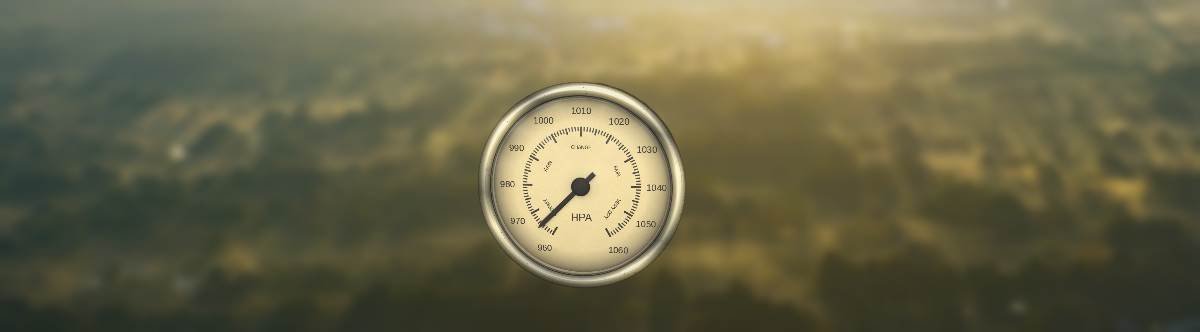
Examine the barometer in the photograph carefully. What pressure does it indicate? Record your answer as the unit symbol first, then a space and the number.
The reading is hPa 965
